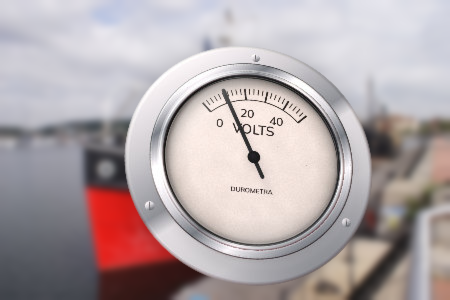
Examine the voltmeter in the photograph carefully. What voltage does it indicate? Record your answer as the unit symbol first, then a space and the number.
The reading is V 10
